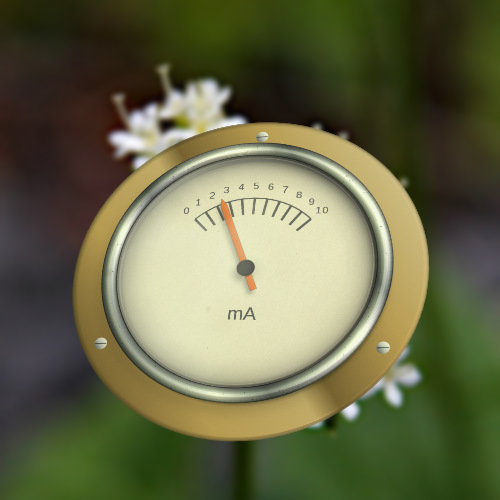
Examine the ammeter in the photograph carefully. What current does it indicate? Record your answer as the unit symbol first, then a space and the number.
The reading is mA 2.5
